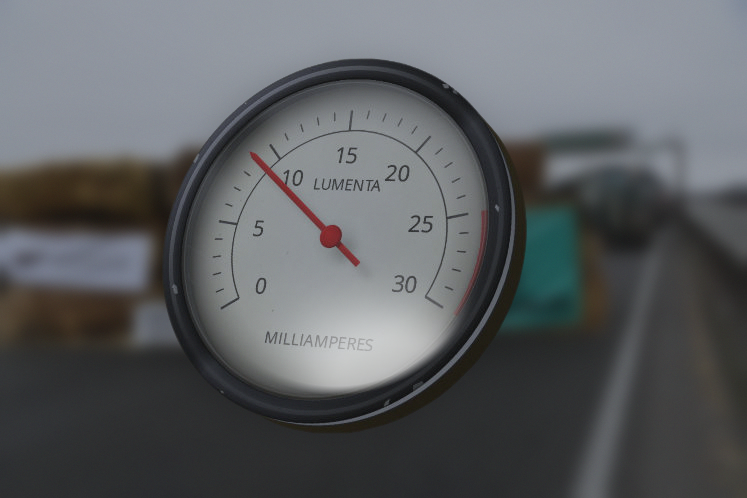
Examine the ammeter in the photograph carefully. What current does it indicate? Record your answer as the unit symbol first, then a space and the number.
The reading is mA 9
